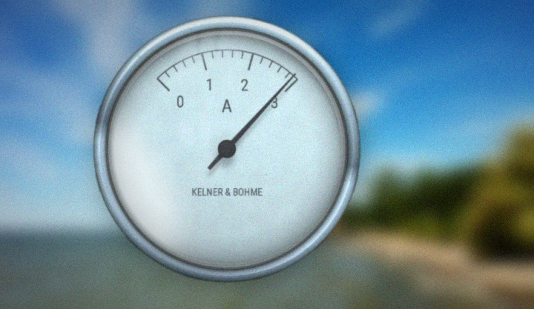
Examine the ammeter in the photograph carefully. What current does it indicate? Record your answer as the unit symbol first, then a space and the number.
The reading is A 2.9
